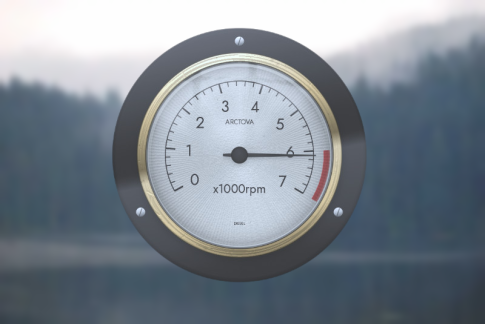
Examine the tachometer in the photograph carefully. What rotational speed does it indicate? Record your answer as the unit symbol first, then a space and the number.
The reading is rpm 6100
